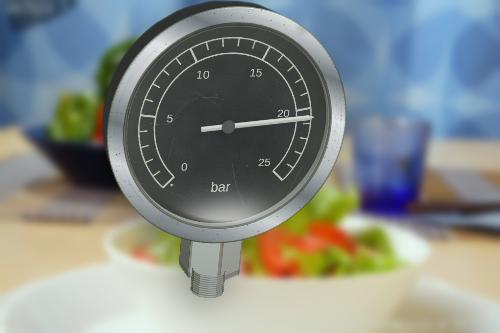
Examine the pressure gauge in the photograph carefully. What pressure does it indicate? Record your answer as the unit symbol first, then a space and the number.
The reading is bar 20.5
